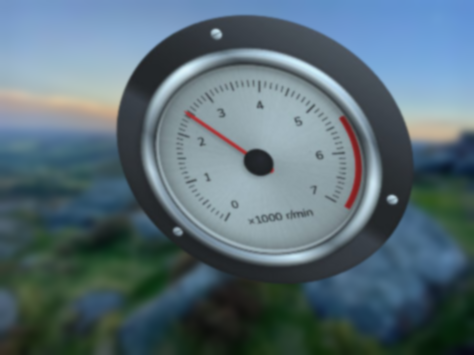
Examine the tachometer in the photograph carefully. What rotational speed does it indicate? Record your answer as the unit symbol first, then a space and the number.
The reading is rpm 2500
